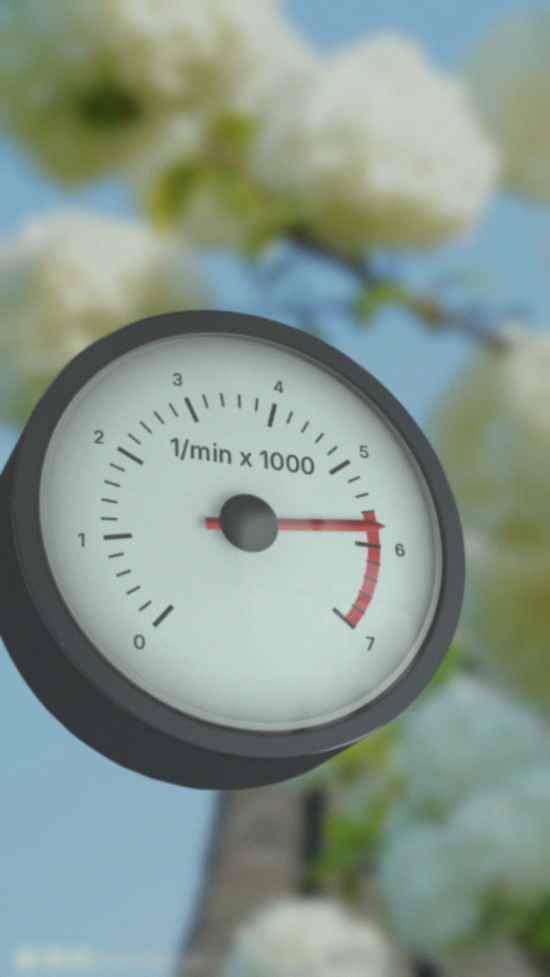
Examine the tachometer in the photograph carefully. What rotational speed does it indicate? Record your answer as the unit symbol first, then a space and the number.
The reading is rpm 5800
